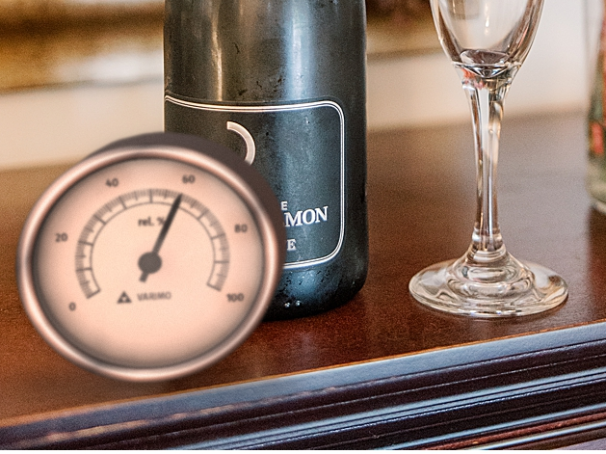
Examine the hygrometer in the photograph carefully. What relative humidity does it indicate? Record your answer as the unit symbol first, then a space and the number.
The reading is % 60
